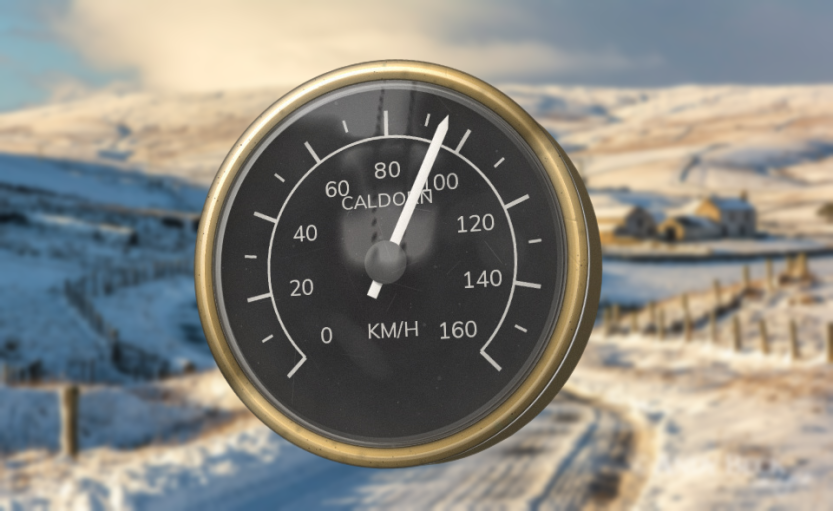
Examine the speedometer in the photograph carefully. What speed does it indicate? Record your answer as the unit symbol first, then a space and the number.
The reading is km/h 95
